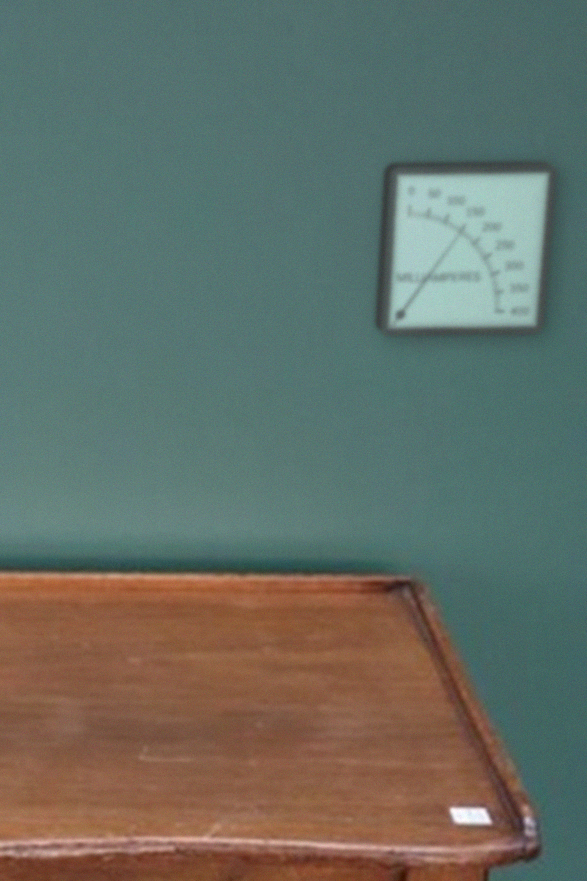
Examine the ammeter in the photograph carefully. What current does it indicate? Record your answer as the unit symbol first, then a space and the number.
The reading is mA 150
